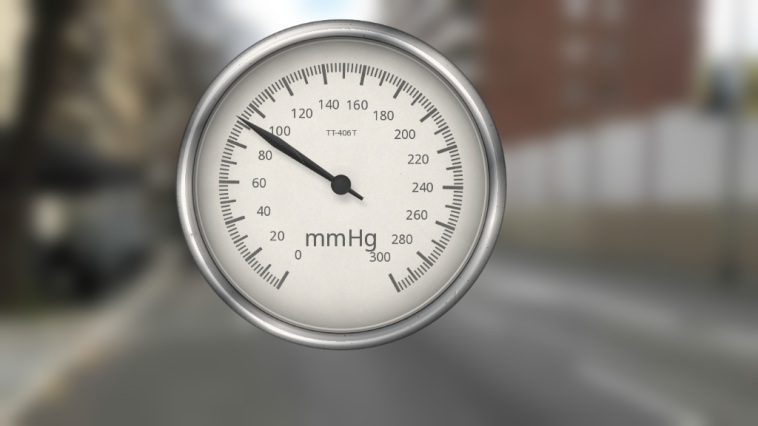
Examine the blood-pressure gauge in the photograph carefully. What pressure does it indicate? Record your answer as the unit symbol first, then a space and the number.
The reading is mmHg 92
